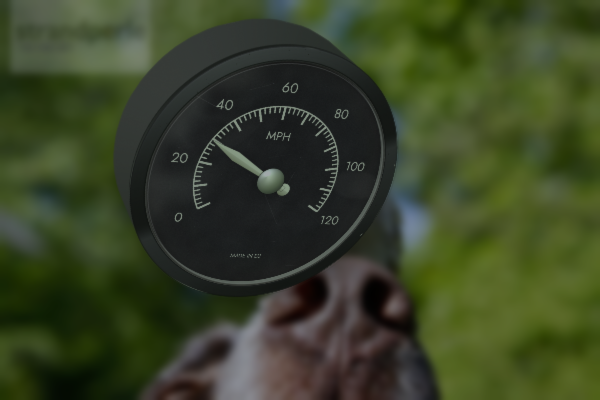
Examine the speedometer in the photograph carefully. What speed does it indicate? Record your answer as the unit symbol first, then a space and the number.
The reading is mph 30
